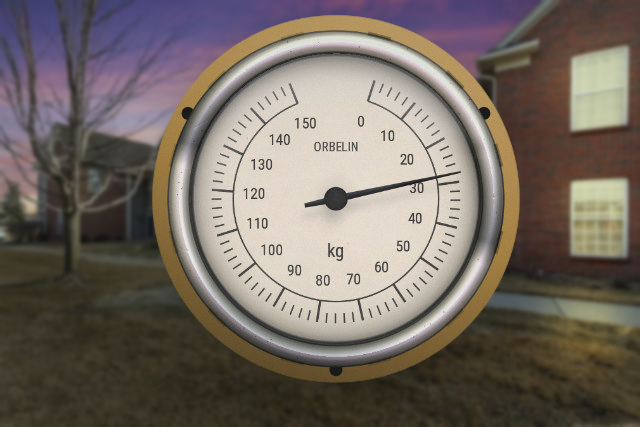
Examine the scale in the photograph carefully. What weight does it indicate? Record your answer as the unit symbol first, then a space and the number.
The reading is kg 28
